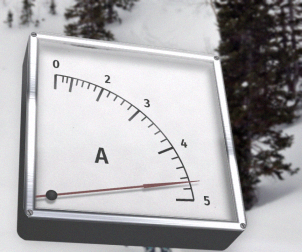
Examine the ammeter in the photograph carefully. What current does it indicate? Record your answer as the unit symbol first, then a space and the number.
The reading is A 4.7
